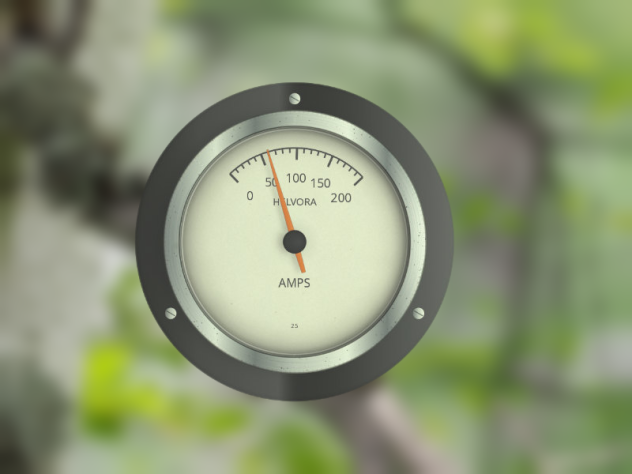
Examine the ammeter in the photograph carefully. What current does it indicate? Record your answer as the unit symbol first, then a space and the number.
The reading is A 60
